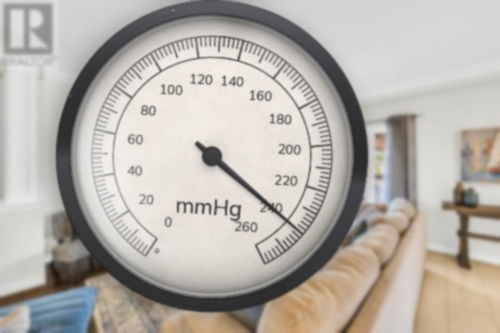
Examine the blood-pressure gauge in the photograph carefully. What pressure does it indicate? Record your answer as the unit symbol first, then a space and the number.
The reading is mmHg 240
